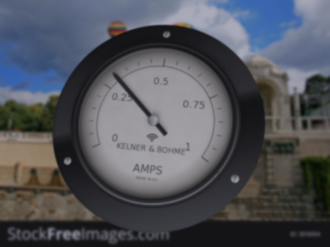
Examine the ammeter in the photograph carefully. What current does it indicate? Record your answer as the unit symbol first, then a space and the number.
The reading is A 0.3
